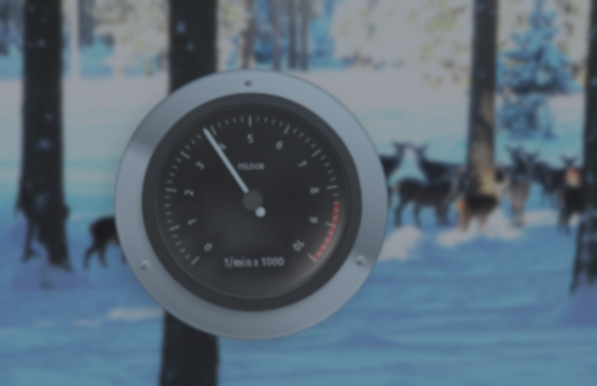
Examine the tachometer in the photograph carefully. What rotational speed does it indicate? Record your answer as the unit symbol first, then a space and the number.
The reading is rpm 3800
